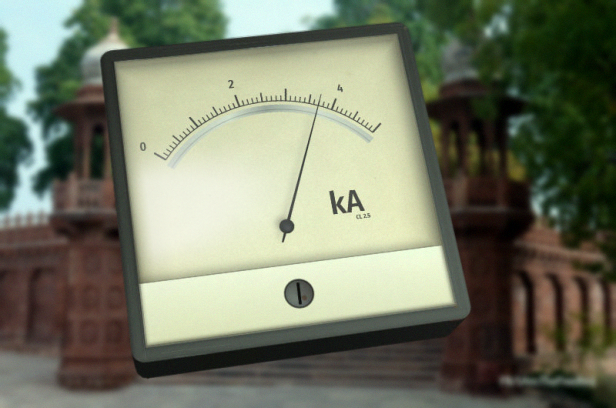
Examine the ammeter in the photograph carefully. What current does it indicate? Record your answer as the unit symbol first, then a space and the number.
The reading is kA 3.7
